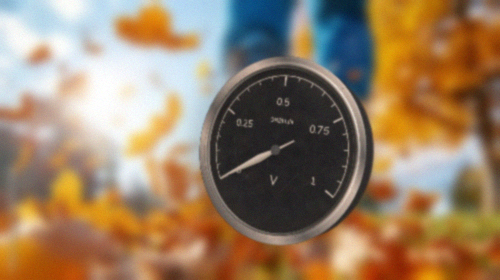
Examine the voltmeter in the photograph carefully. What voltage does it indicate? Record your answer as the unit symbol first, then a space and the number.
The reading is V 0
